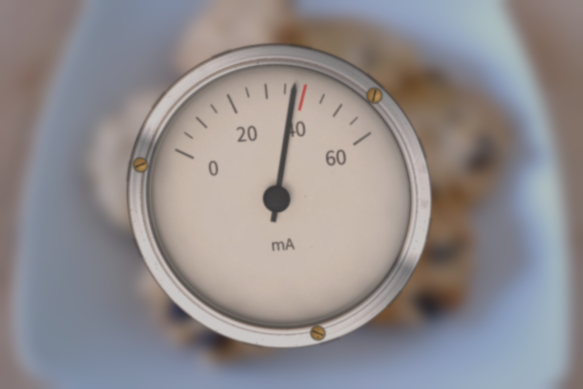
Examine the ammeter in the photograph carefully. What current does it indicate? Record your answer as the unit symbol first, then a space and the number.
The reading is mA 37.5
